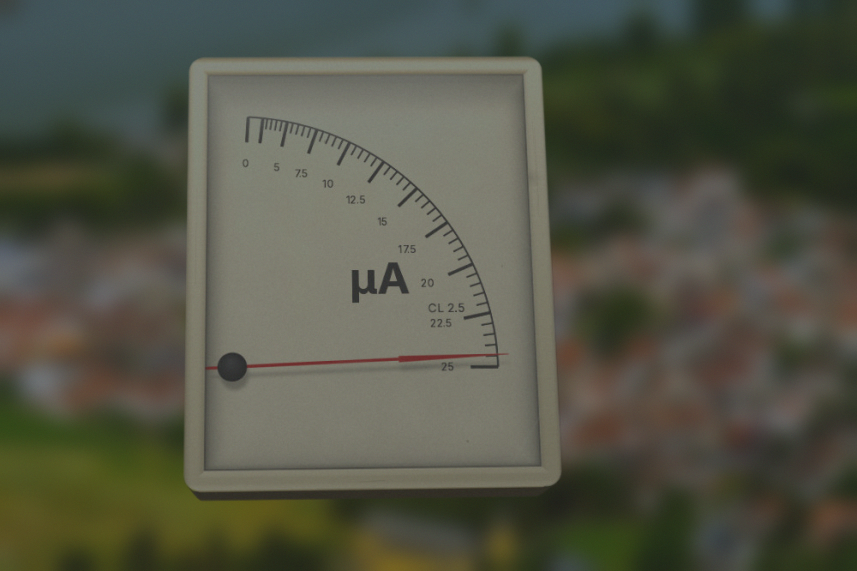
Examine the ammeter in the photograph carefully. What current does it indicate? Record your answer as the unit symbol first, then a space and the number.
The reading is µA 24.5
